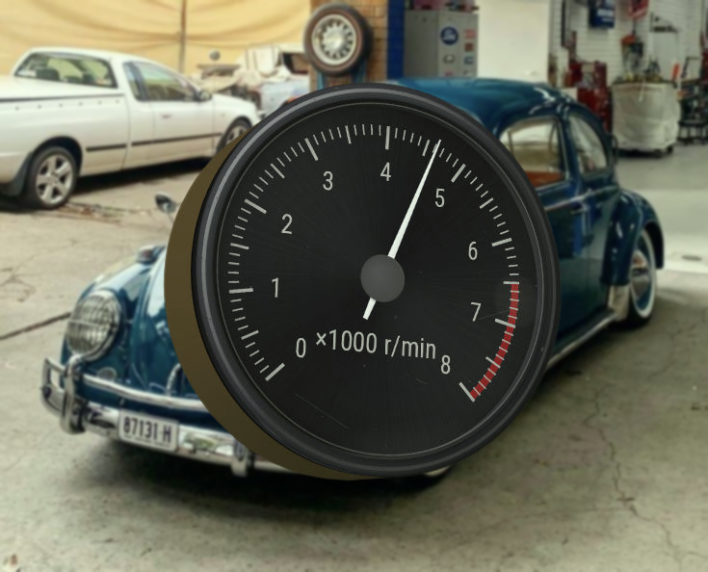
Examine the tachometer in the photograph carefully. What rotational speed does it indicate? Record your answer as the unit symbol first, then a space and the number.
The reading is rpm 4600
